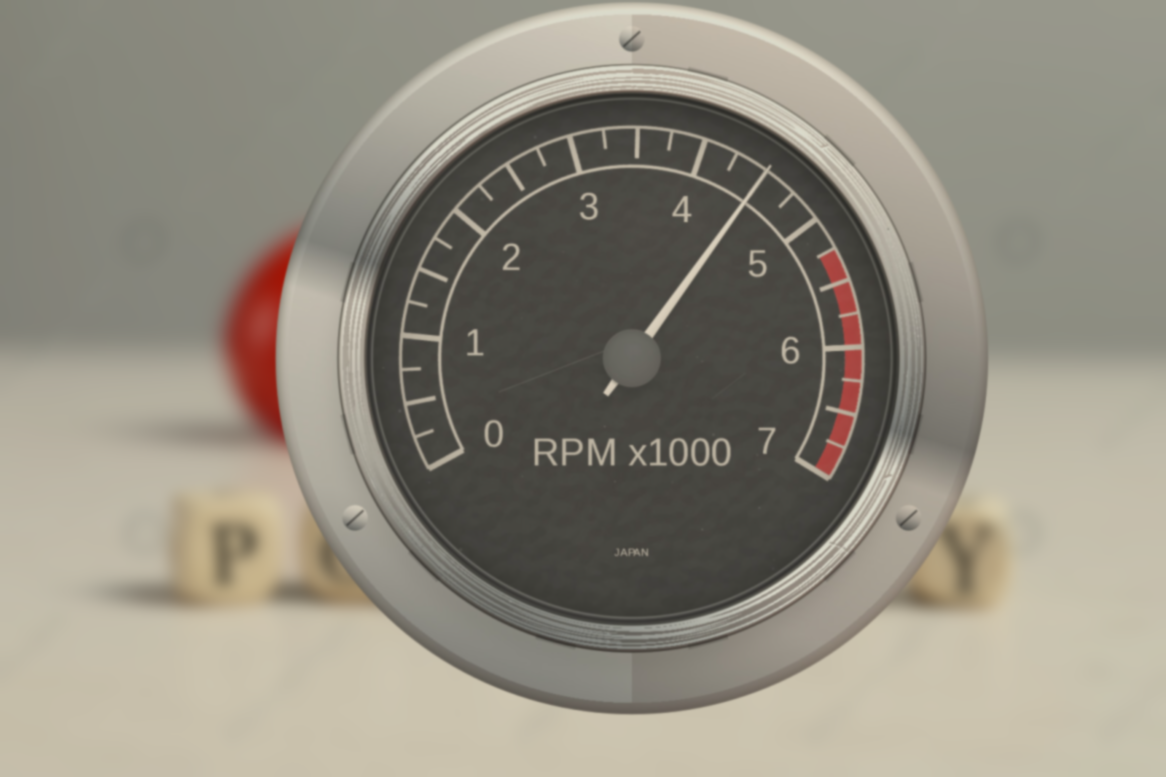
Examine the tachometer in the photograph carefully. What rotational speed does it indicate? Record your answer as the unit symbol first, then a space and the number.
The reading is rpm 4500
